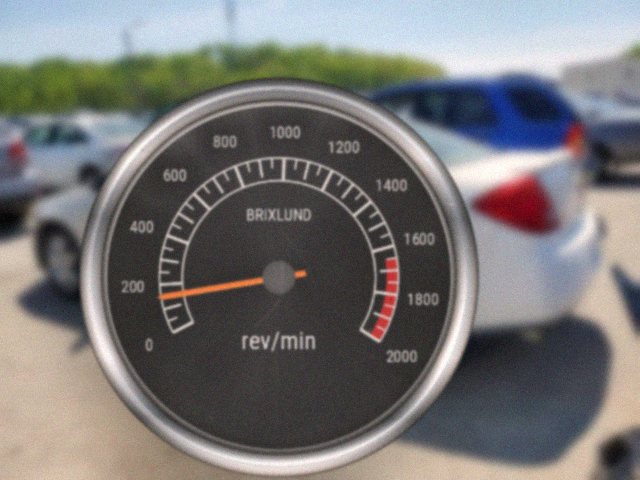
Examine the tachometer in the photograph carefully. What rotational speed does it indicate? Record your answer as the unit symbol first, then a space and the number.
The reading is rpm 150
